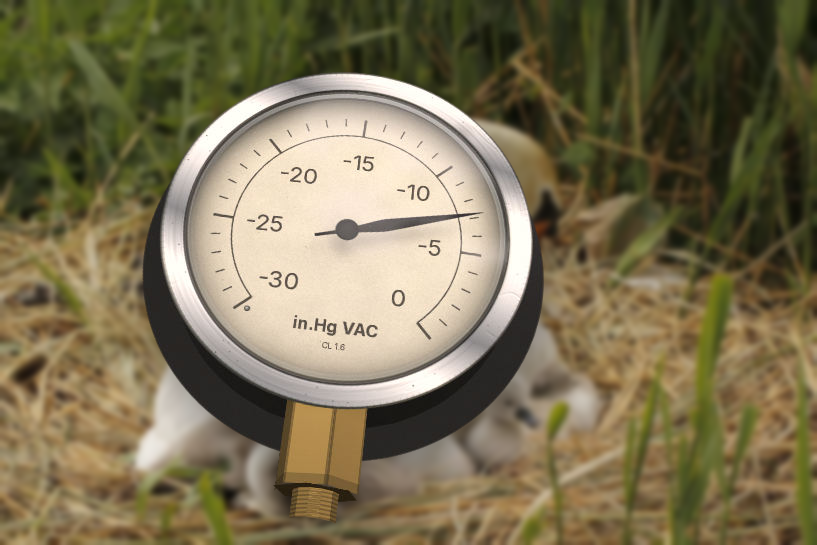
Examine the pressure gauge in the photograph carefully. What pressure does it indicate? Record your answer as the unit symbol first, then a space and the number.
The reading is inHg -7
